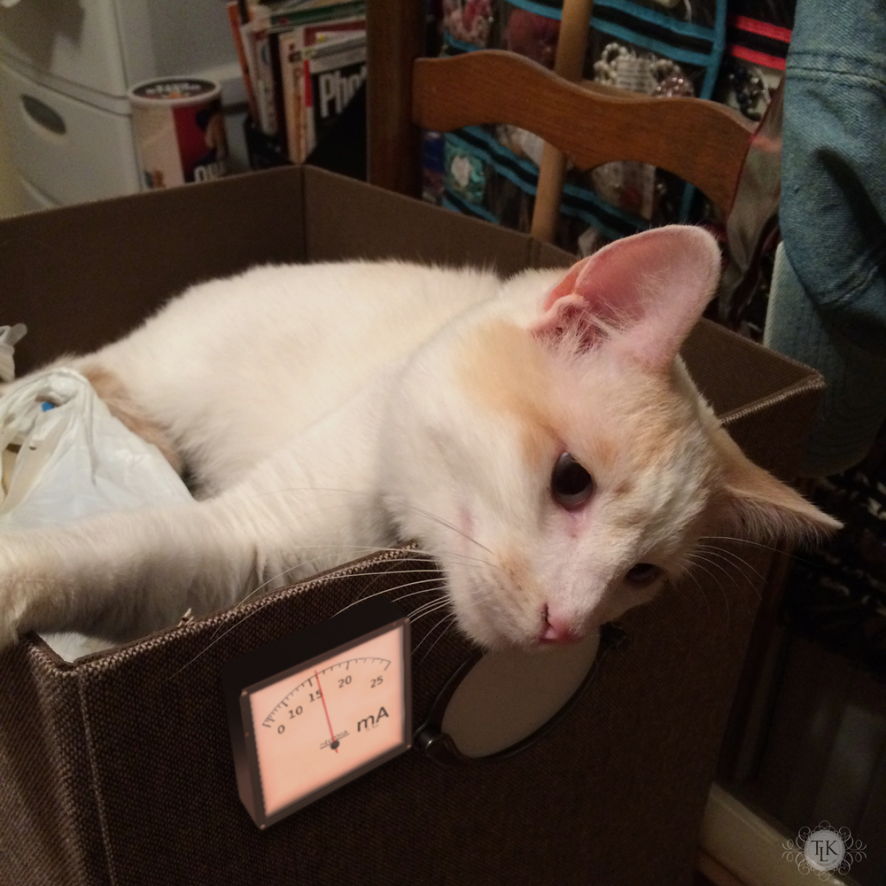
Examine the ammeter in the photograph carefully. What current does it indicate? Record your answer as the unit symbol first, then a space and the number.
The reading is mA 16
